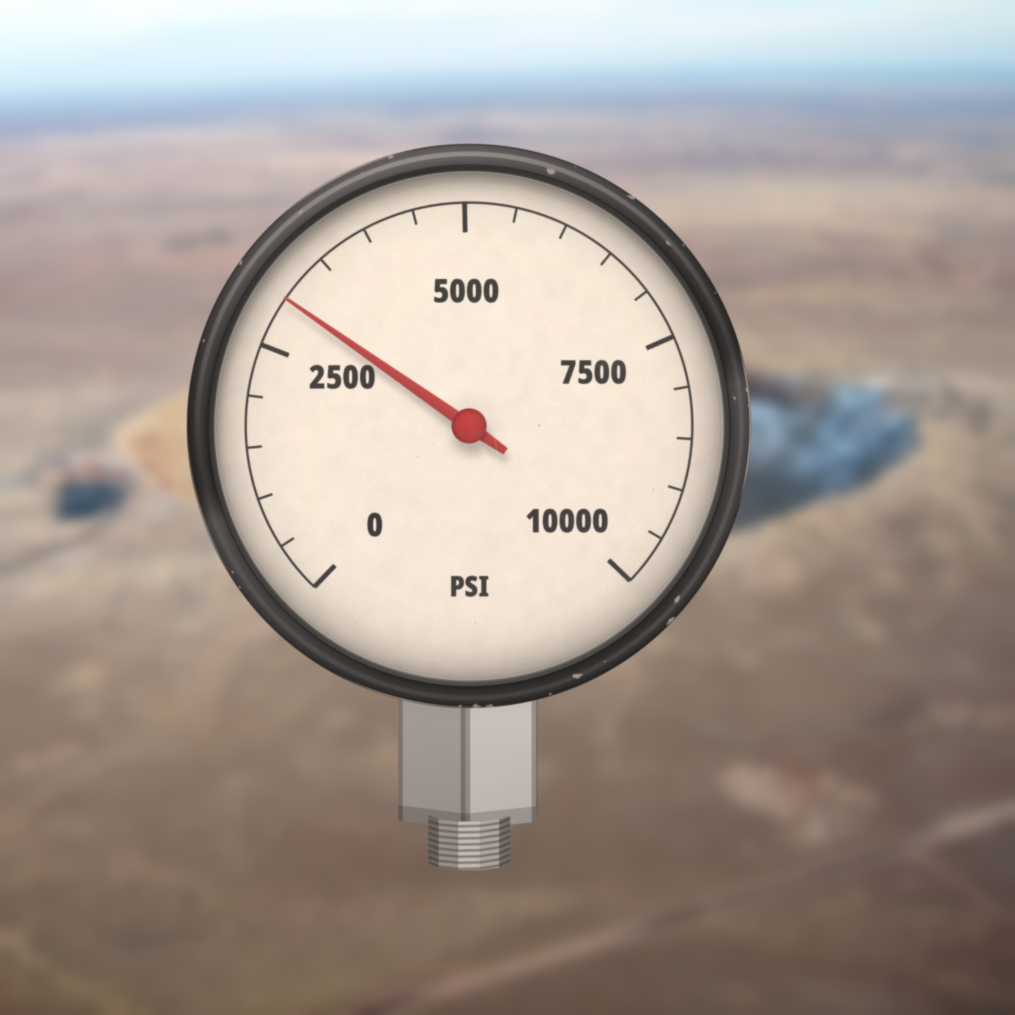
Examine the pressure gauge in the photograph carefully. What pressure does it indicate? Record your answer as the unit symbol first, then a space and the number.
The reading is psi 3000
